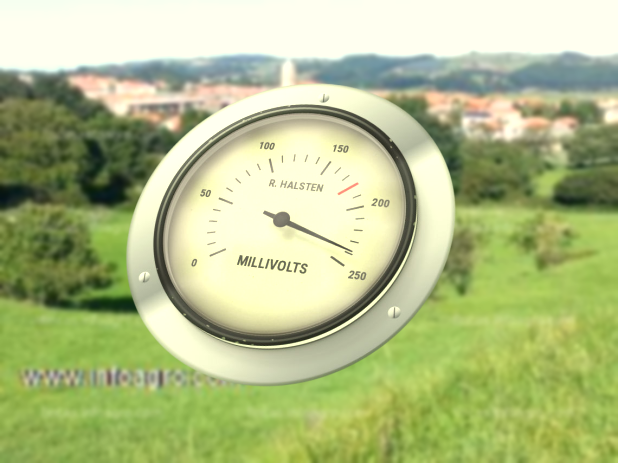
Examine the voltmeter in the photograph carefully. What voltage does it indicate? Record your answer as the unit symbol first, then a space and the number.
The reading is mV 240
